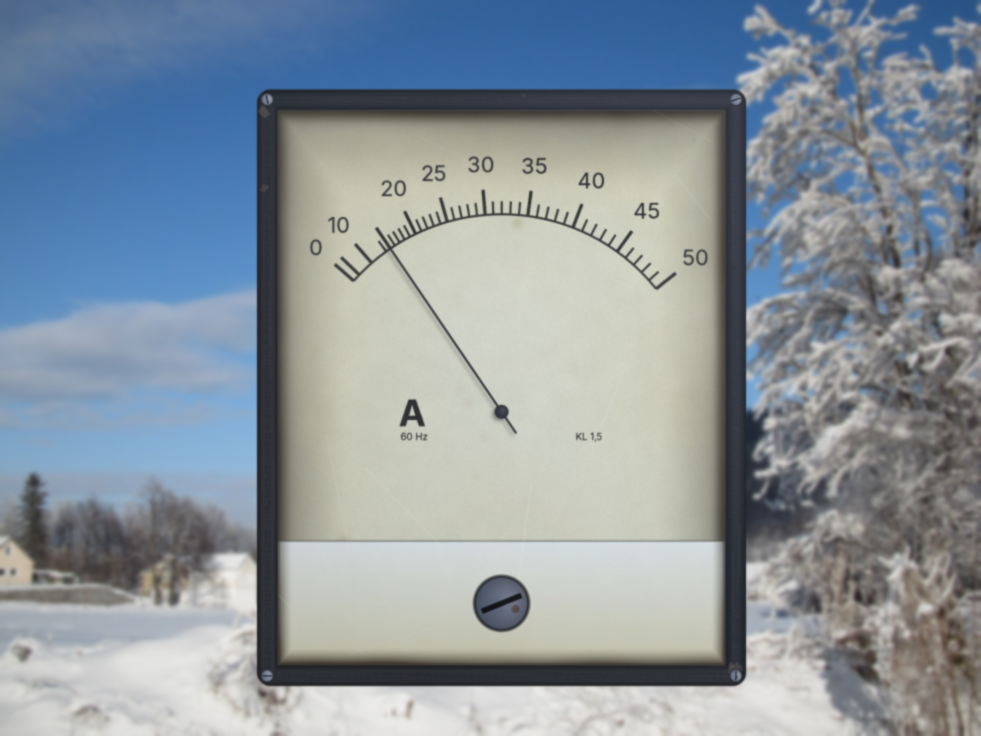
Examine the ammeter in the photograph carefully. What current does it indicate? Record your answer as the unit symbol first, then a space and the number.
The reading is A 15
